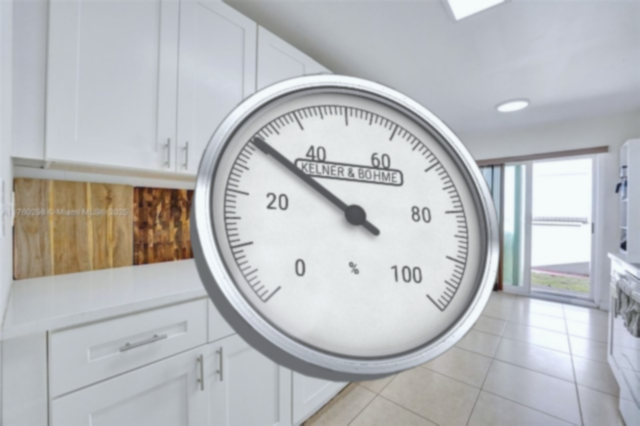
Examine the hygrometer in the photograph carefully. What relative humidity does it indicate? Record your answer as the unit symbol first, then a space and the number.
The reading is % 30
